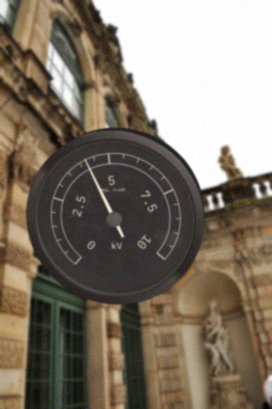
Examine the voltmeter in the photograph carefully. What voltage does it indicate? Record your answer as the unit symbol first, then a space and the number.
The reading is kV 4.25
